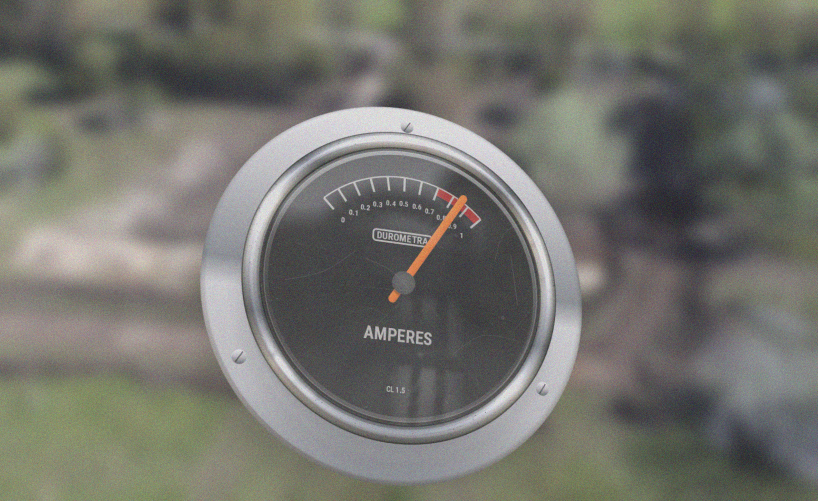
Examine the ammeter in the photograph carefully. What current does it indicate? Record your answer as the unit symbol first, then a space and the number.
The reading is A 0.85
